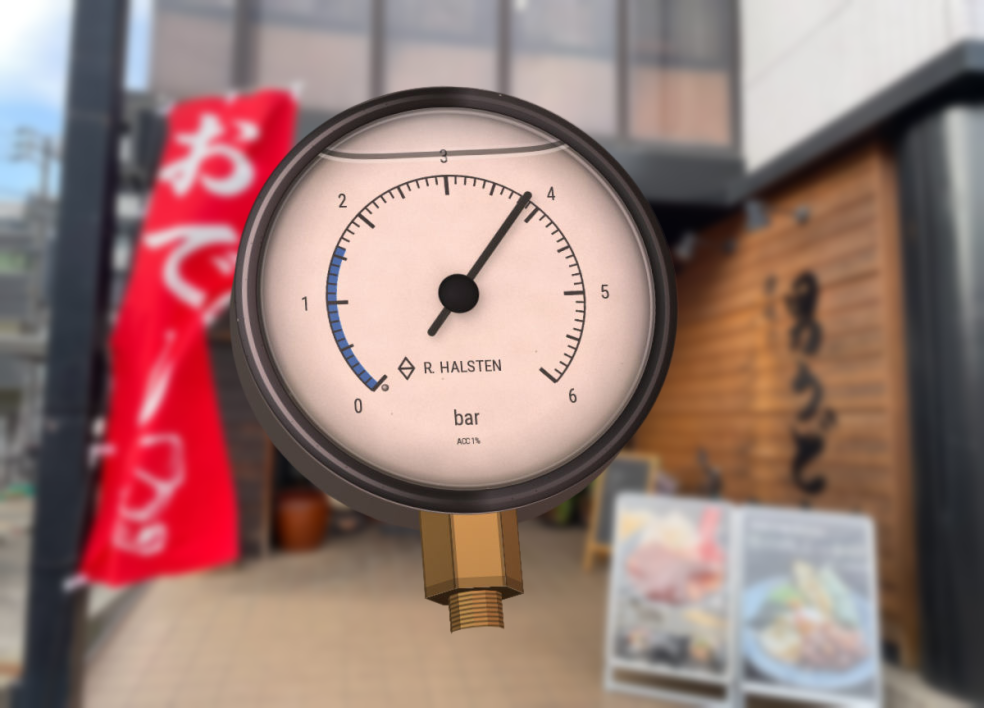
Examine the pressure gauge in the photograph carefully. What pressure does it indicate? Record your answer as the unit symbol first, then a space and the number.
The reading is bar 3.85
